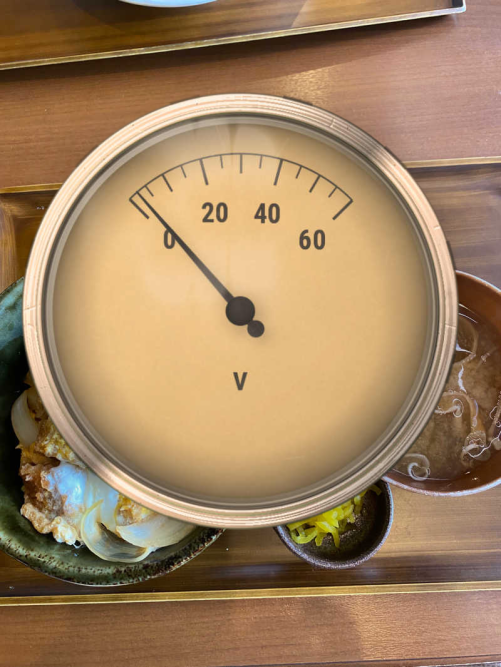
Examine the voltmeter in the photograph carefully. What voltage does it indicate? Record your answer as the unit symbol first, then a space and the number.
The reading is V 2.5
